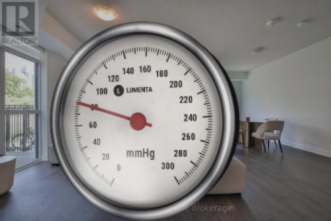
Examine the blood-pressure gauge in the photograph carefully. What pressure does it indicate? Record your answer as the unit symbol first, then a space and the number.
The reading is mmHg 80
